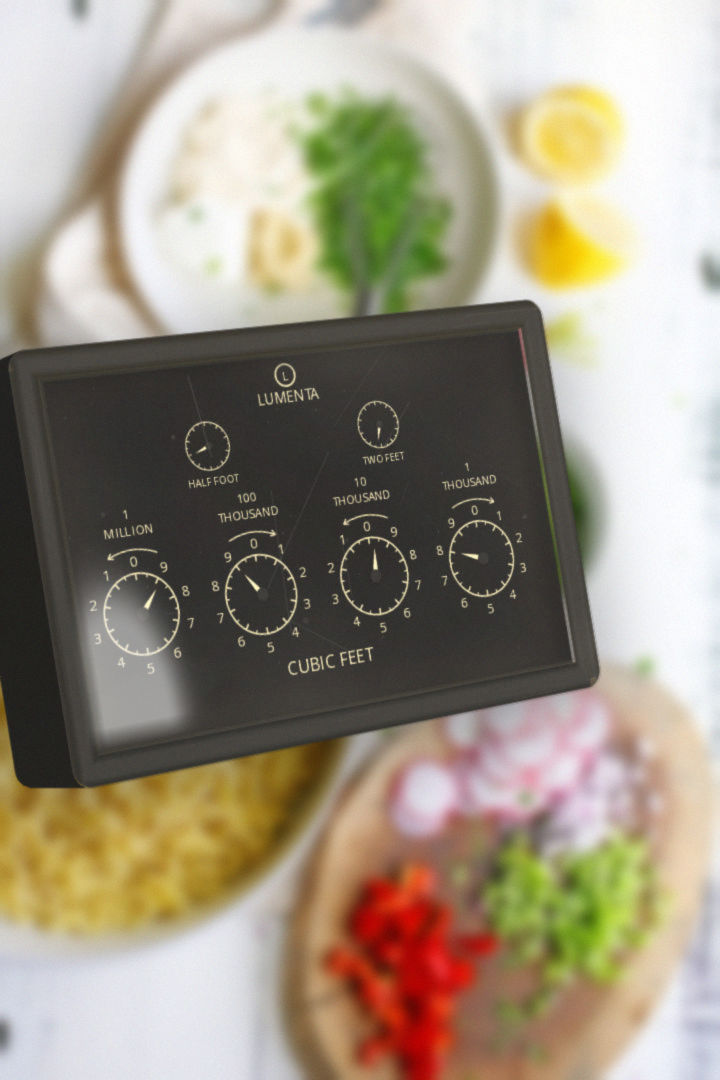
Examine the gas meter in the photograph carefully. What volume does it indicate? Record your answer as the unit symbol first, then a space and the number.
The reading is ft³ 889800
